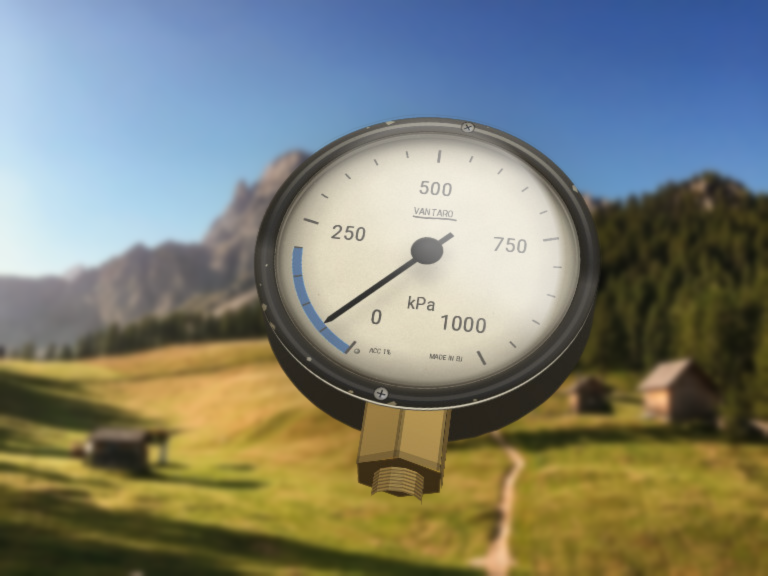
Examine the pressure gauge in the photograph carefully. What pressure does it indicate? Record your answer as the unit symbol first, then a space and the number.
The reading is kPa 50
